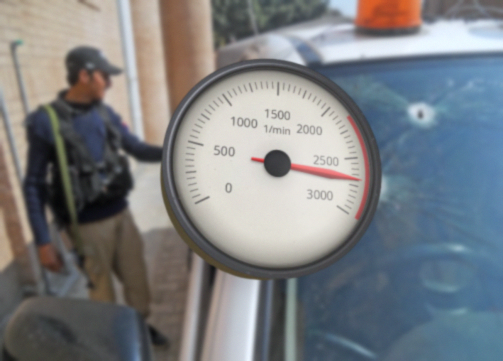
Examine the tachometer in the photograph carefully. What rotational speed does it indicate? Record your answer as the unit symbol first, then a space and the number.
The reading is rpm 2700
